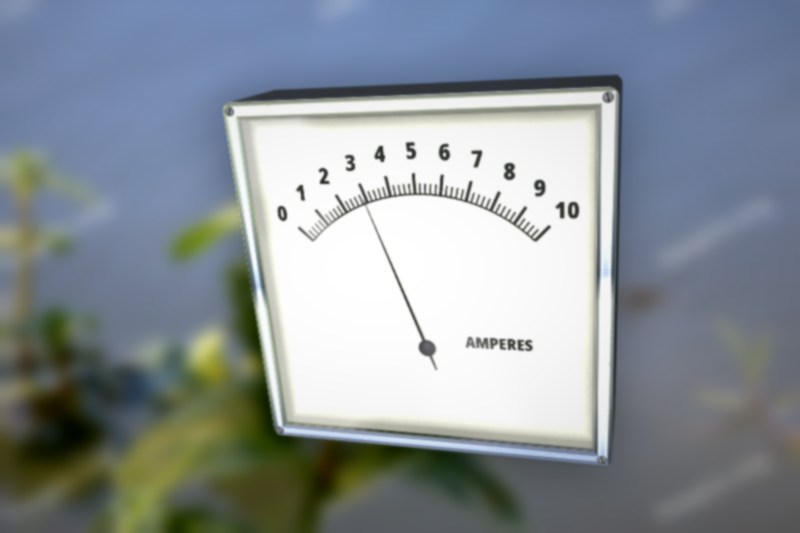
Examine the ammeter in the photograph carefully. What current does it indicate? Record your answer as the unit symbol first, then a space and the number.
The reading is A 3
